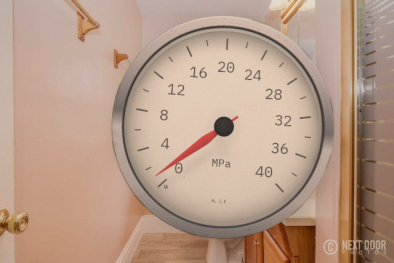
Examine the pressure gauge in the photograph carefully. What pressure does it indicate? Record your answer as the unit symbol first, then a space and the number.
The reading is MPa 1
